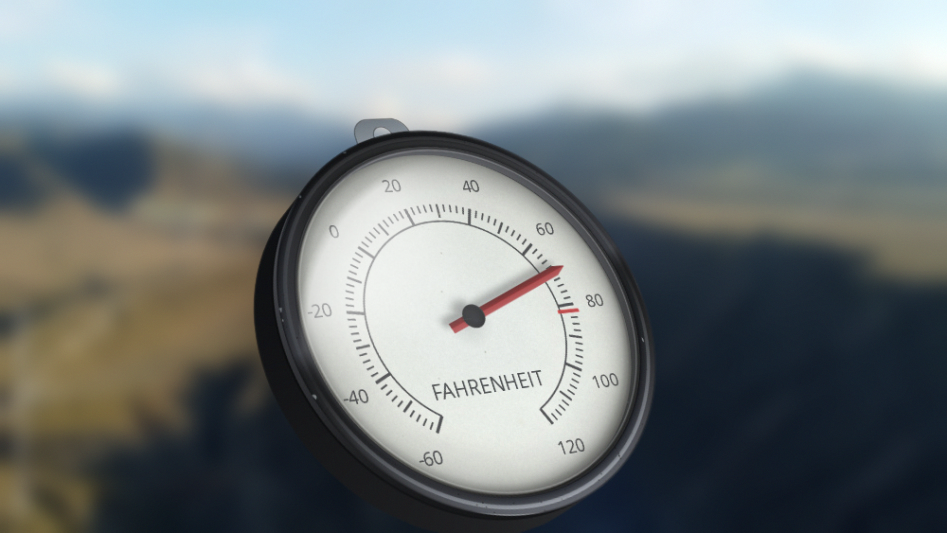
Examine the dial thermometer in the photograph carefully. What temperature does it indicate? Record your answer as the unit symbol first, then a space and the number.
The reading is °F 70
